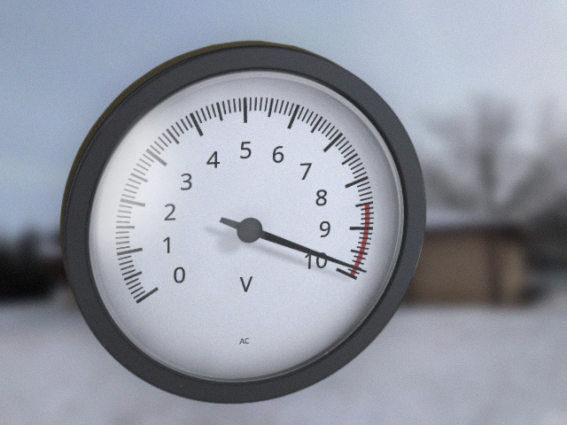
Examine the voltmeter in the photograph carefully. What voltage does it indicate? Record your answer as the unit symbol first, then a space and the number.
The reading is V 9.8
